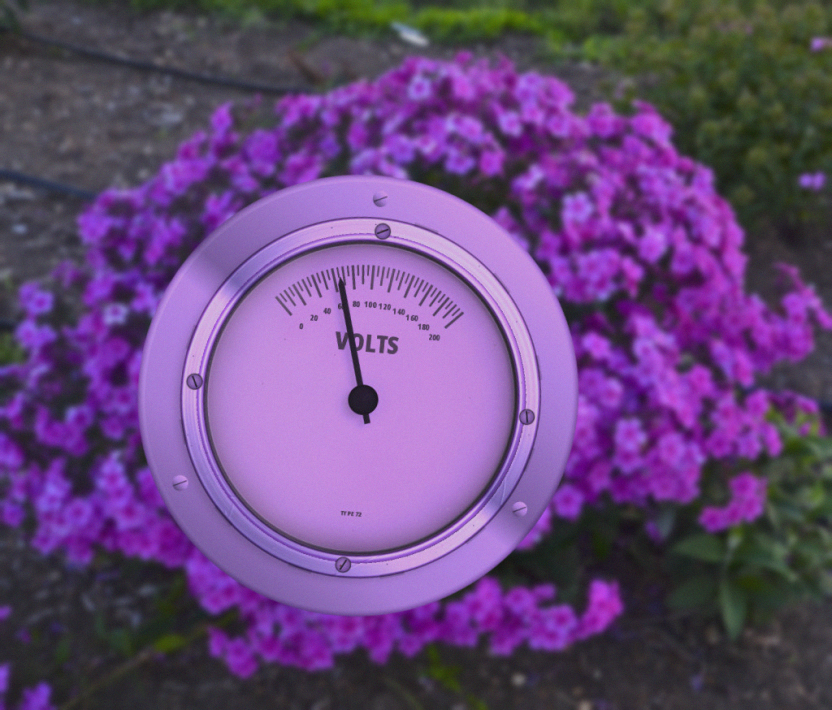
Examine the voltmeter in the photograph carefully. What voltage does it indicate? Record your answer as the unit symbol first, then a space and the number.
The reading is V 65
